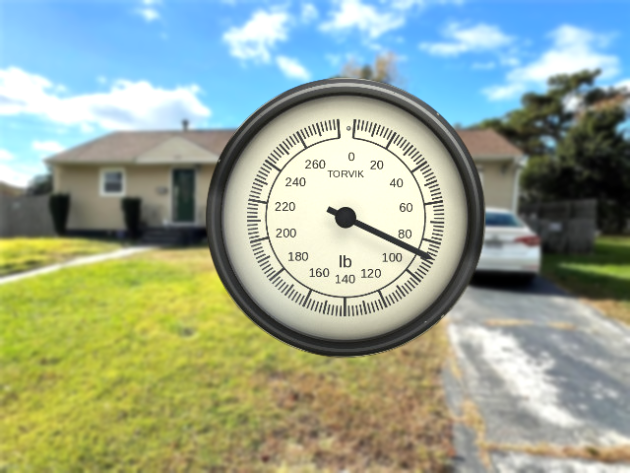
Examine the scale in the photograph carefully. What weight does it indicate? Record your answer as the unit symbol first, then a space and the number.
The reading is lb 88
